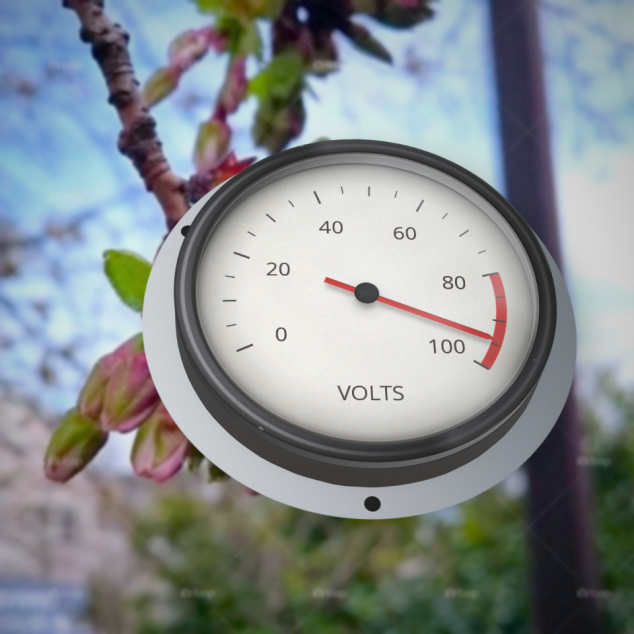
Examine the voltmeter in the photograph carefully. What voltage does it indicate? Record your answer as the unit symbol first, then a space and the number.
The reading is V 95
